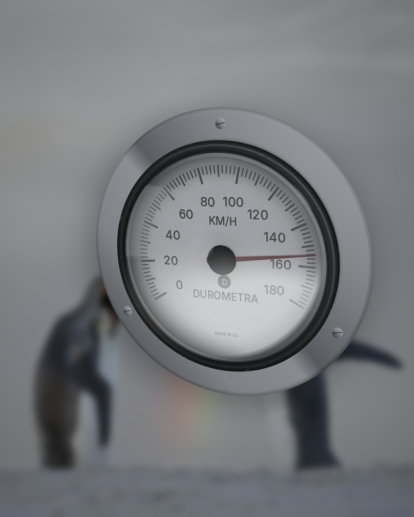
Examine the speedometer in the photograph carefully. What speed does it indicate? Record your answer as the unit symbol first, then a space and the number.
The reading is km/h 154
